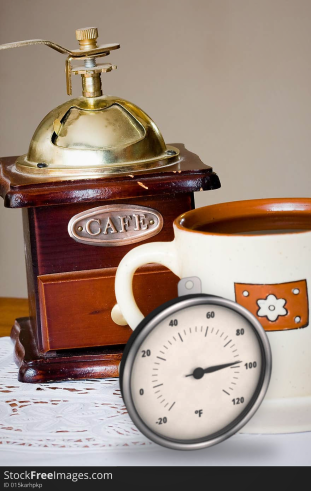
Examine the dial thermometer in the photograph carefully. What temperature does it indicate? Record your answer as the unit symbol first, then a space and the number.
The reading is °F 96
